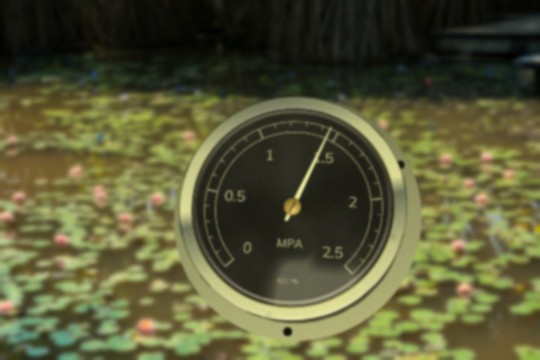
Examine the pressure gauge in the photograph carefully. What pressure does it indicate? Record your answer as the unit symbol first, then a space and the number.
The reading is MPa 1.45
